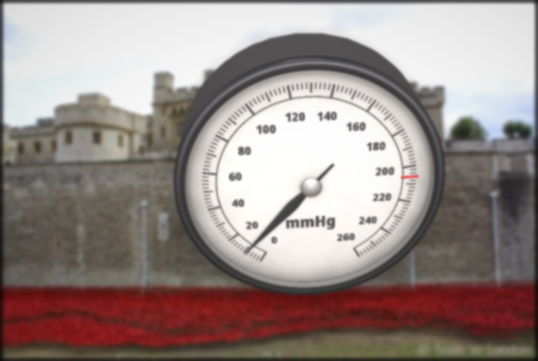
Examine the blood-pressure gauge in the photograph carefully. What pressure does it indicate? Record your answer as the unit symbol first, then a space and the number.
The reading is mmHg 10
